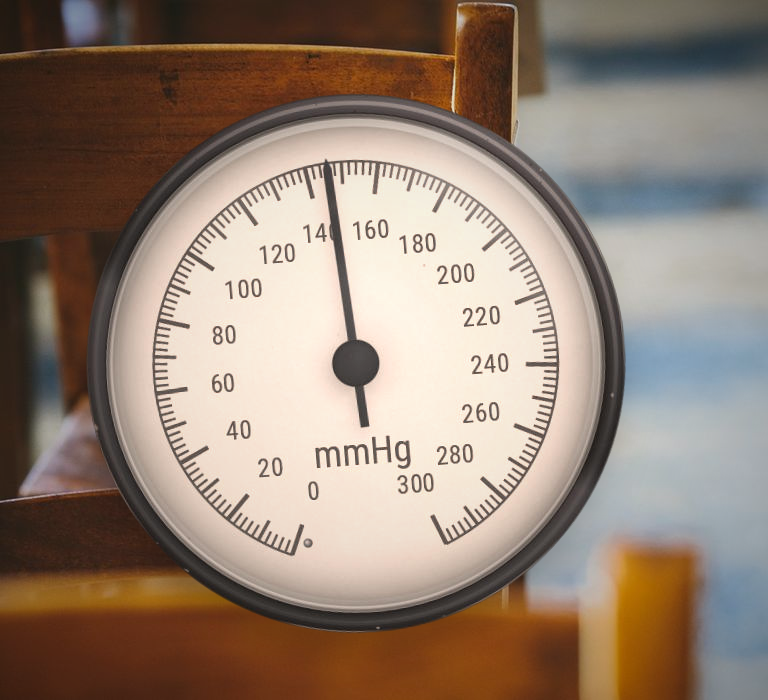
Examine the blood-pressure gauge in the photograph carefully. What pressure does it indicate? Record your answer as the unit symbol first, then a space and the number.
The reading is mmHg 146
